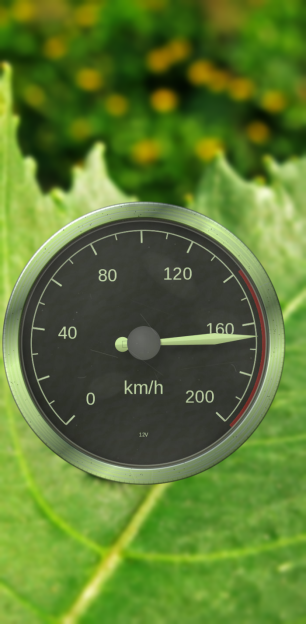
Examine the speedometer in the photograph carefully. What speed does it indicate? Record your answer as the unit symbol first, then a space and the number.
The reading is km/h 165
